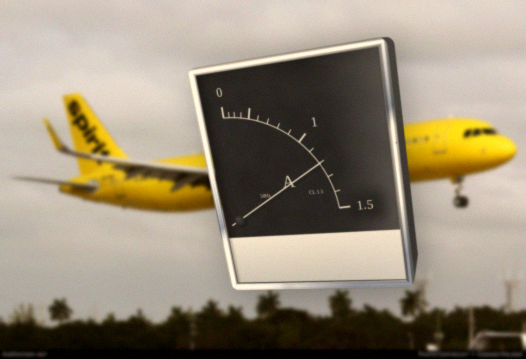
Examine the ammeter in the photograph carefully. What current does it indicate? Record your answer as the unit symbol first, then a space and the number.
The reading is A 1.2
